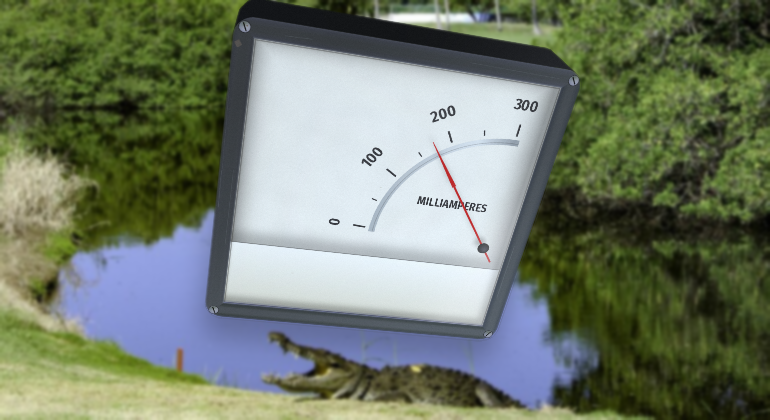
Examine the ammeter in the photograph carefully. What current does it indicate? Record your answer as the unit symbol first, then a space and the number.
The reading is mA 175
